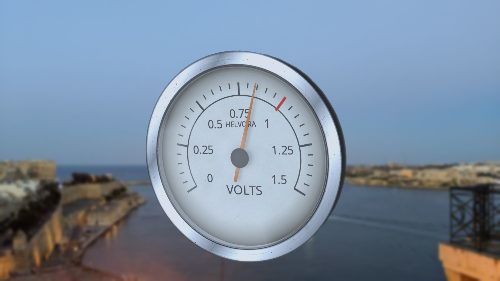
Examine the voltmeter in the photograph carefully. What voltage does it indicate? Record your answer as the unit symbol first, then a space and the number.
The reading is V 0.85
